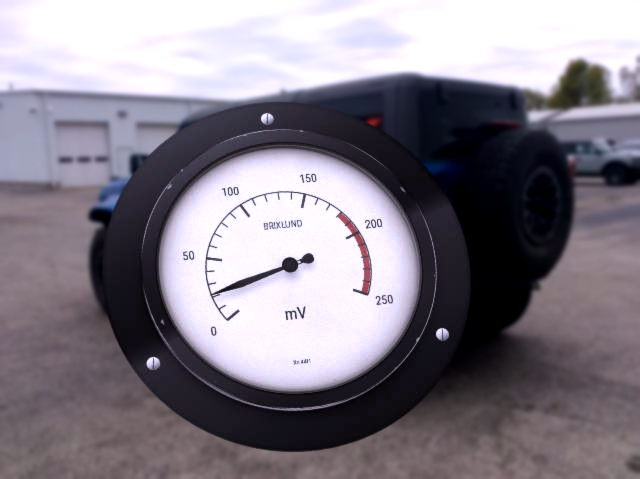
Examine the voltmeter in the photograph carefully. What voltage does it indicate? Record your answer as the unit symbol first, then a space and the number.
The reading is mV 20
